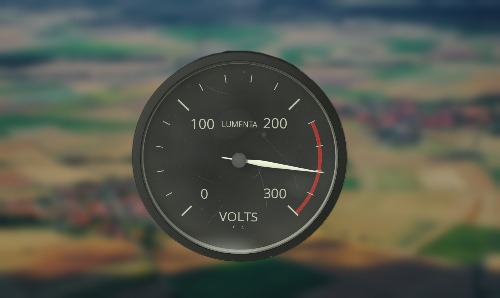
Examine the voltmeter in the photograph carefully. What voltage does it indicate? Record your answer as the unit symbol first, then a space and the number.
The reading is V 260
